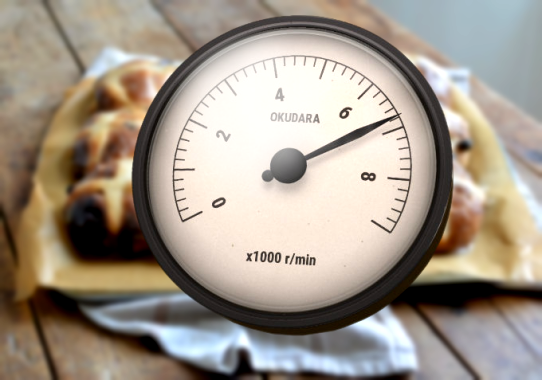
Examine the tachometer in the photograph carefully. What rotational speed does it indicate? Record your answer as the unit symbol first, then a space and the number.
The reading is rpm 6800
